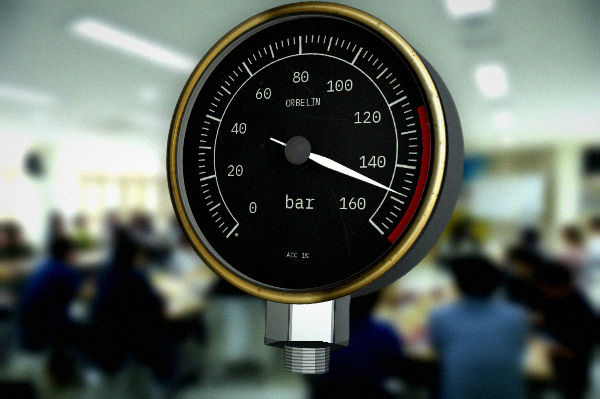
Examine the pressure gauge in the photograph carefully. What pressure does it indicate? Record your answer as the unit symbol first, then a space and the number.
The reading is bar 148
